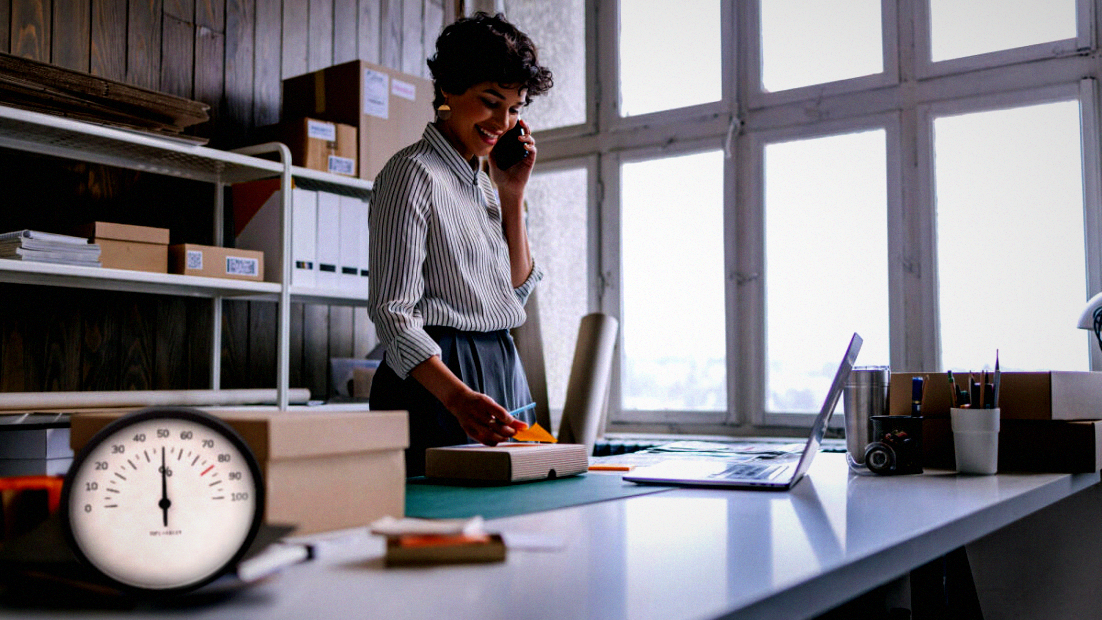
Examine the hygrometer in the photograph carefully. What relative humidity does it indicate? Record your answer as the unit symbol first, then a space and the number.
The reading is % 50
